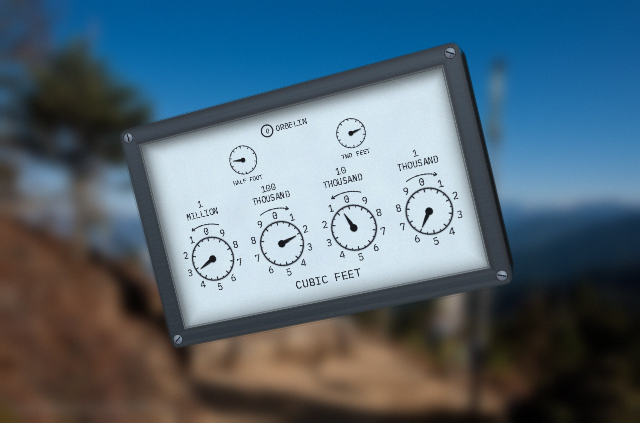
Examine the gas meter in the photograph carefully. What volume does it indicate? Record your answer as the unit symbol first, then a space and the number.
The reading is ft³ 320600
